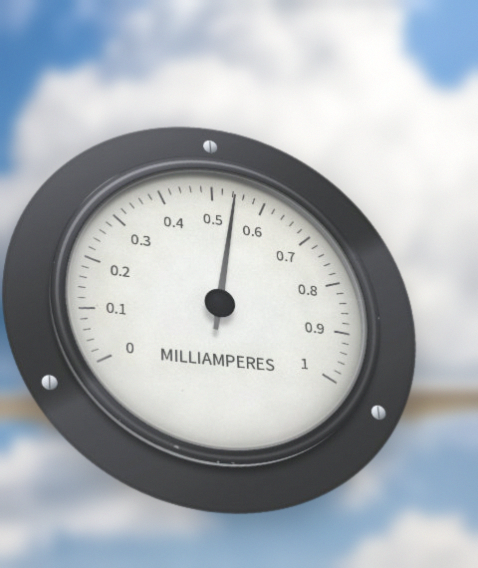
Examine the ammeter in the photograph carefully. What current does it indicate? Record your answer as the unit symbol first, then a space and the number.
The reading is mA 0.54
